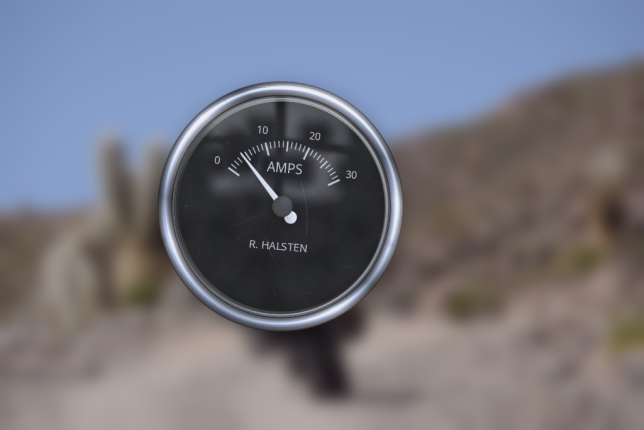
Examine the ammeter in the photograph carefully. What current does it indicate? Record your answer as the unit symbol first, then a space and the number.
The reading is A 4
